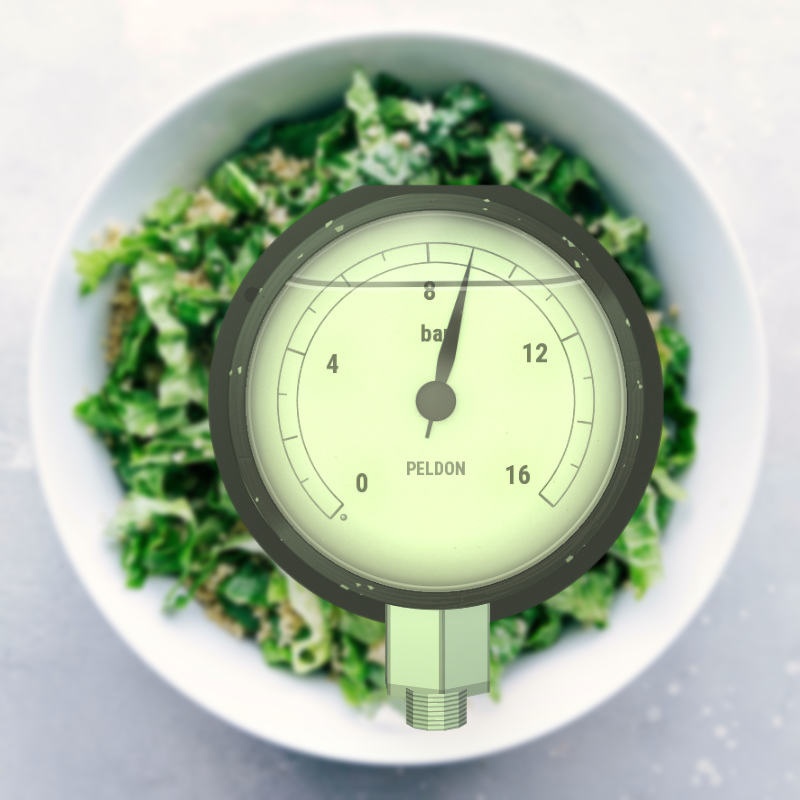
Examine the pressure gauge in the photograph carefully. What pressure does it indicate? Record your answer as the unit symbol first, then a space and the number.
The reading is bar 9
